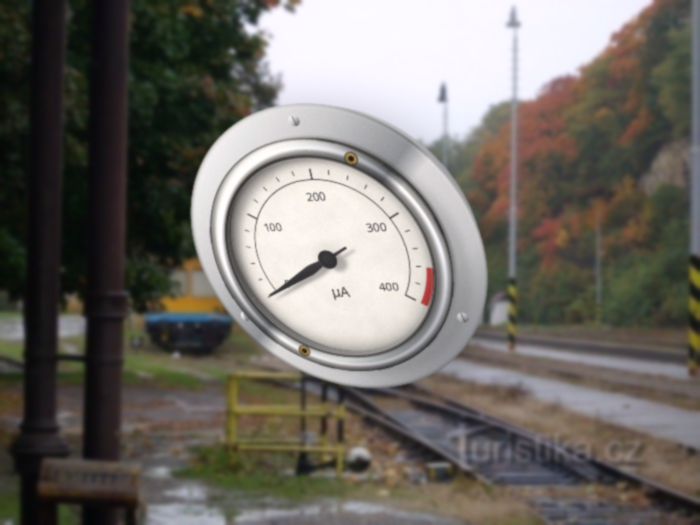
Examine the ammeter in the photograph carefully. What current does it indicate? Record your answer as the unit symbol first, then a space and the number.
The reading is µA 0
